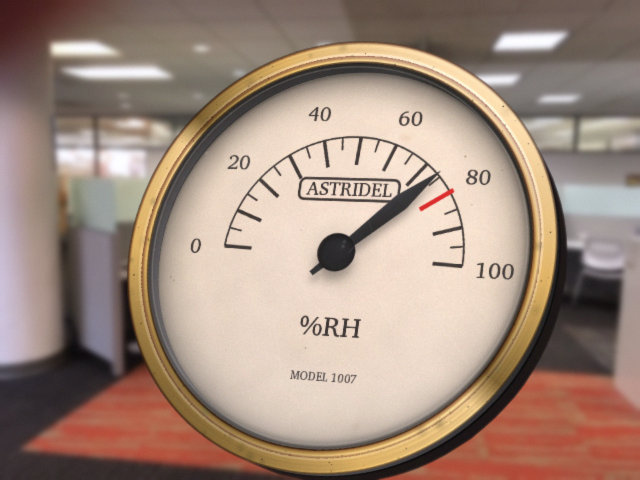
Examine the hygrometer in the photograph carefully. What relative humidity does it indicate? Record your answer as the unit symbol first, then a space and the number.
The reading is % 75
